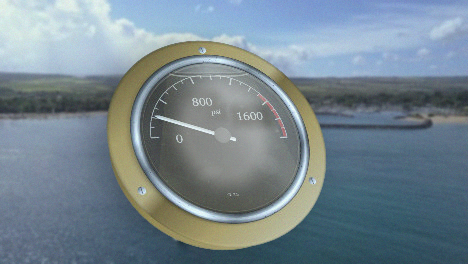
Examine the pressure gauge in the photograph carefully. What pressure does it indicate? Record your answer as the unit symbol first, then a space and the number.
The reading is psi 200
